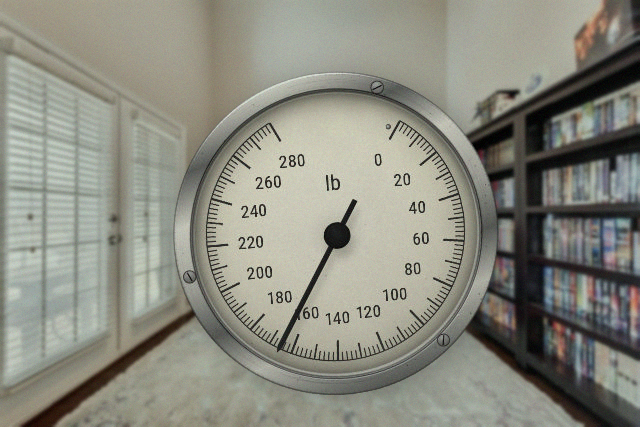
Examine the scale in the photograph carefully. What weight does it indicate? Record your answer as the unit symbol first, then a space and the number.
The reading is lb 166
